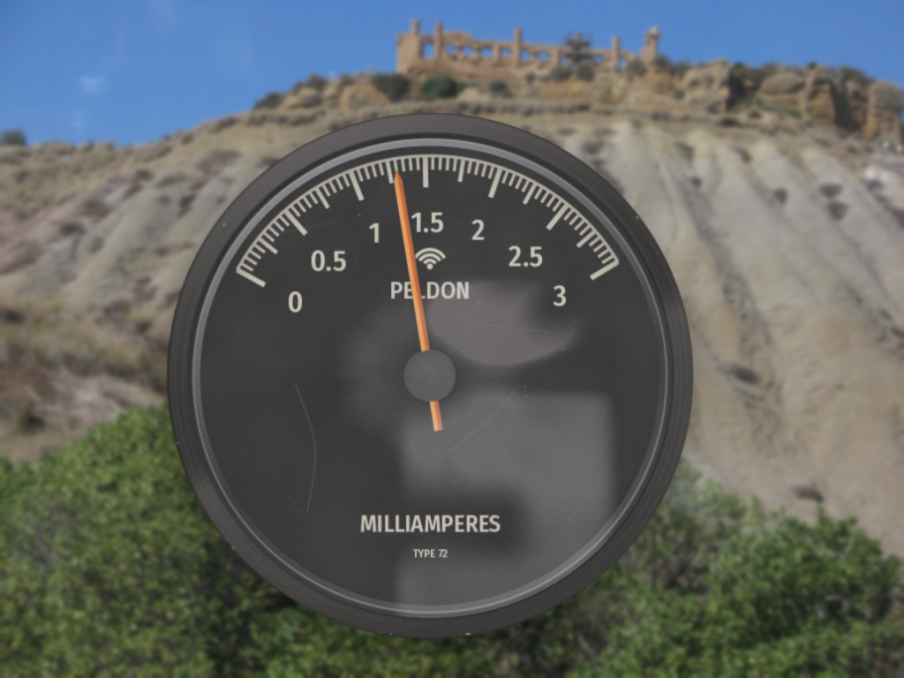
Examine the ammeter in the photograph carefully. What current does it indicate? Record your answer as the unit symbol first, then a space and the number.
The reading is mA 1.3
